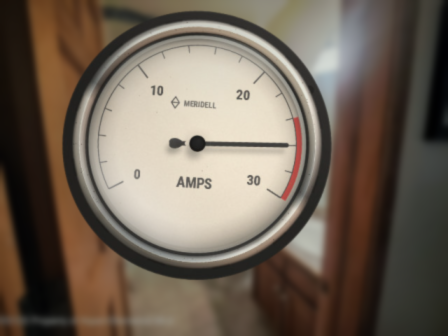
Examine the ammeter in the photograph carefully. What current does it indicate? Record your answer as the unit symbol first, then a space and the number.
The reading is A 26
